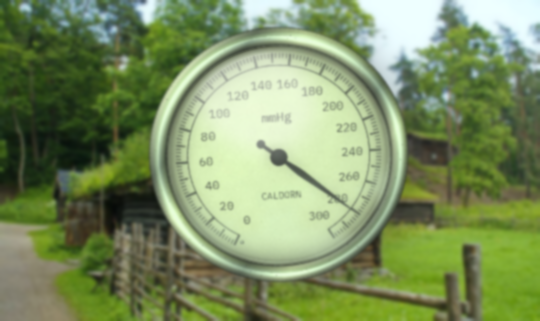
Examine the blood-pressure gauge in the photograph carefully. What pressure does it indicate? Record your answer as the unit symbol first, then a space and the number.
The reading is mmHg 280
